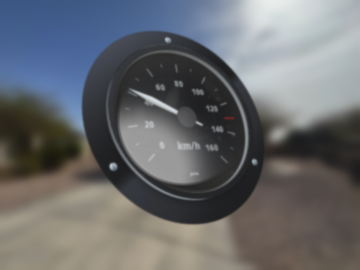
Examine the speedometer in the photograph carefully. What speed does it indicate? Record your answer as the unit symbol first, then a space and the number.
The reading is km/h 40
